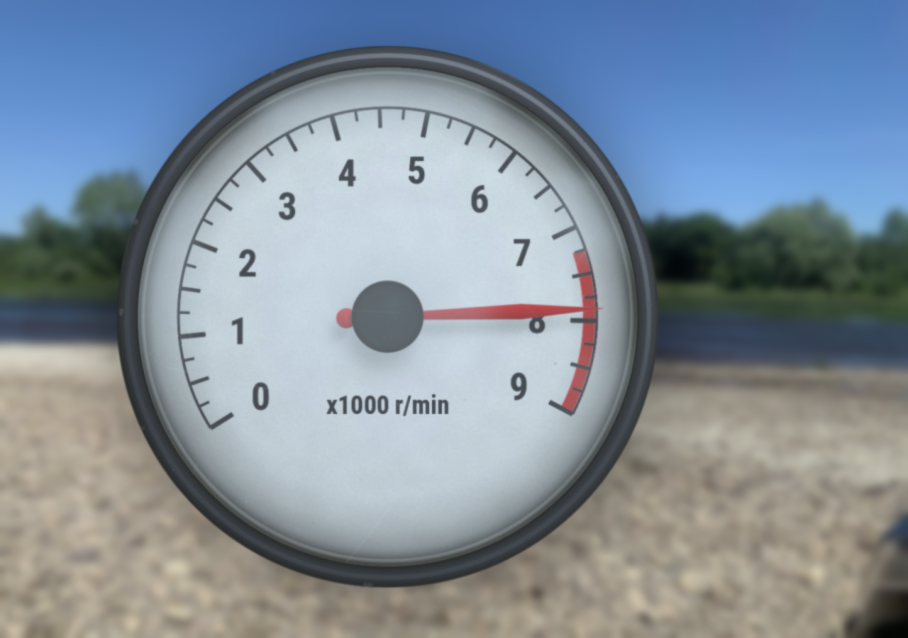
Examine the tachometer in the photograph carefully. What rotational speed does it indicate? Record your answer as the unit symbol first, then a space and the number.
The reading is rpm 7875
